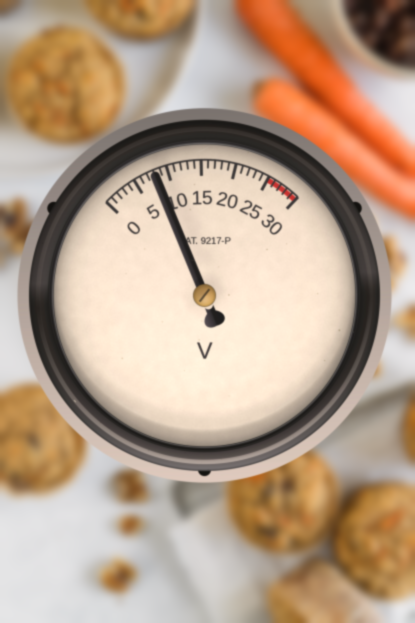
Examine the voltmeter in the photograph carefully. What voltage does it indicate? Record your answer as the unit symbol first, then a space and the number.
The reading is V 8
